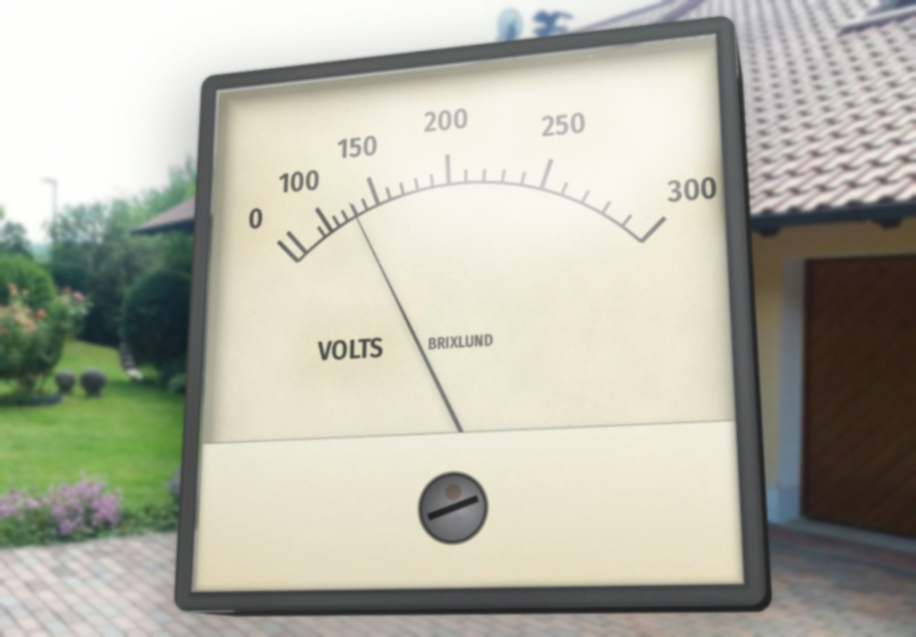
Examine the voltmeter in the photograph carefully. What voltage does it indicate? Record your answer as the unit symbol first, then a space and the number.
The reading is V 130
